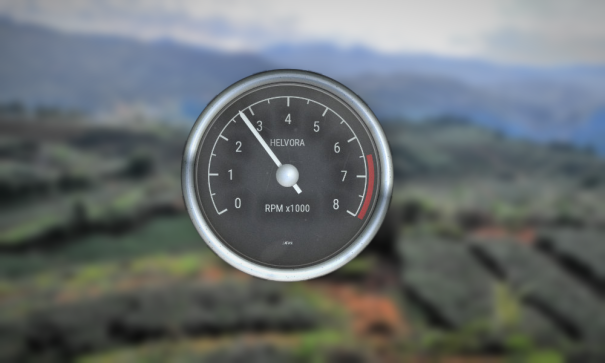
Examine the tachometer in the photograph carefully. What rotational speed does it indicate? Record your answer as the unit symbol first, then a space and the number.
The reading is rpm 2750
